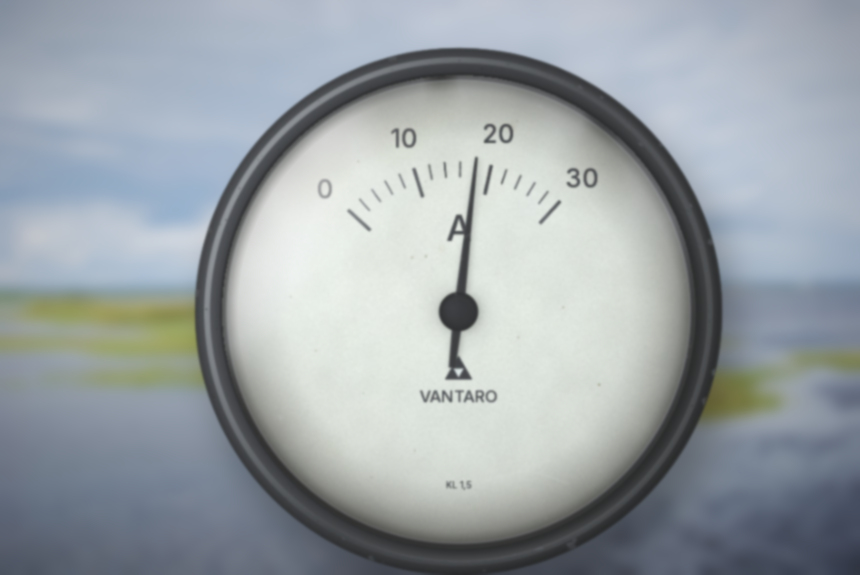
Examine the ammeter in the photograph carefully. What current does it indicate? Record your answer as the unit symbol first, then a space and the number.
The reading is A 18
